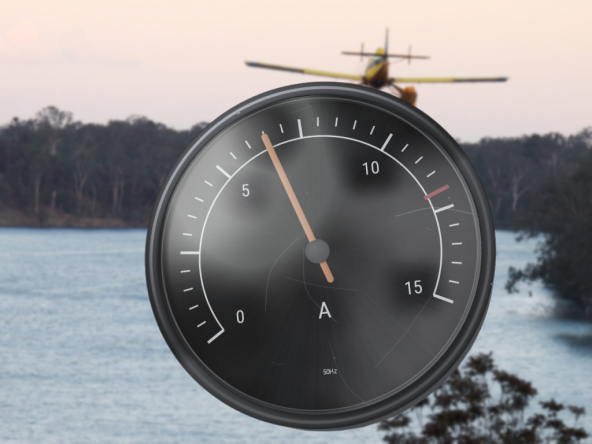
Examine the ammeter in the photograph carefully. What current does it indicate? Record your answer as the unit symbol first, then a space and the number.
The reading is A 6.5
